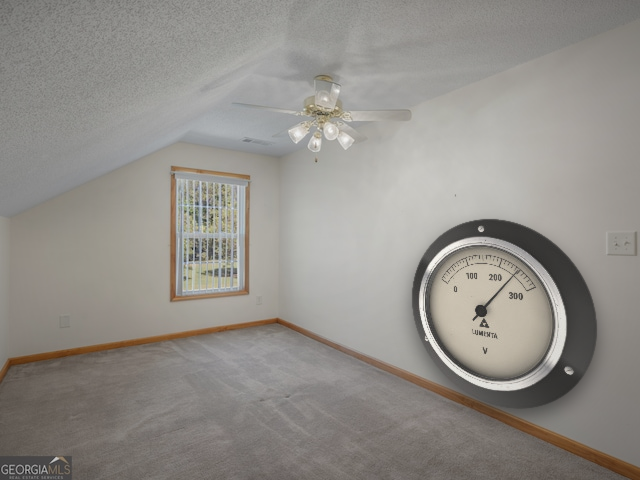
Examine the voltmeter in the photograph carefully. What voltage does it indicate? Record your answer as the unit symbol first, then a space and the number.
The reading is V 250
